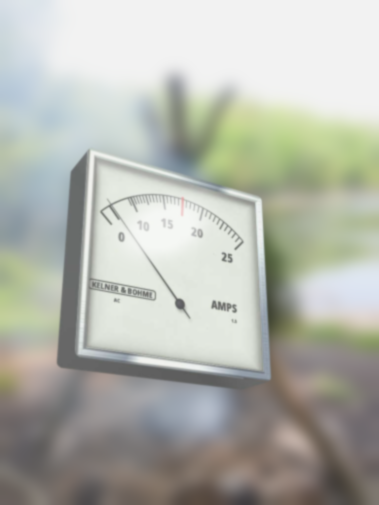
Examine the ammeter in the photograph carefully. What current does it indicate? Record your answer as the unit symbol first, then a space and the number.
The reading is A 5
